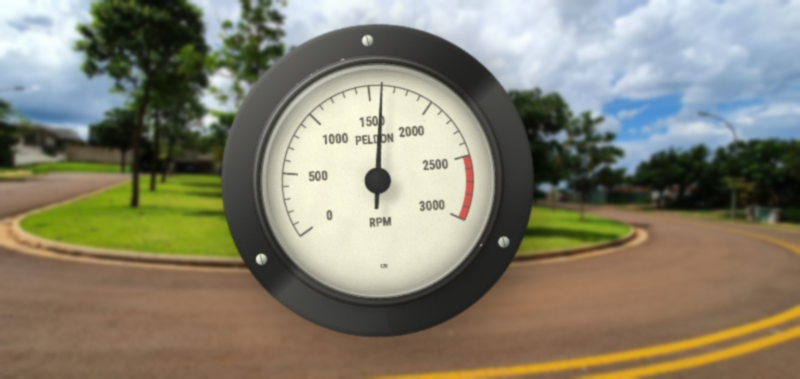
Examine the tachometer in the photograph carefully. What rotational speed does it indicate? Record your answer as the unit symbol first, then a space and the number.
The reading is rpm 1600
